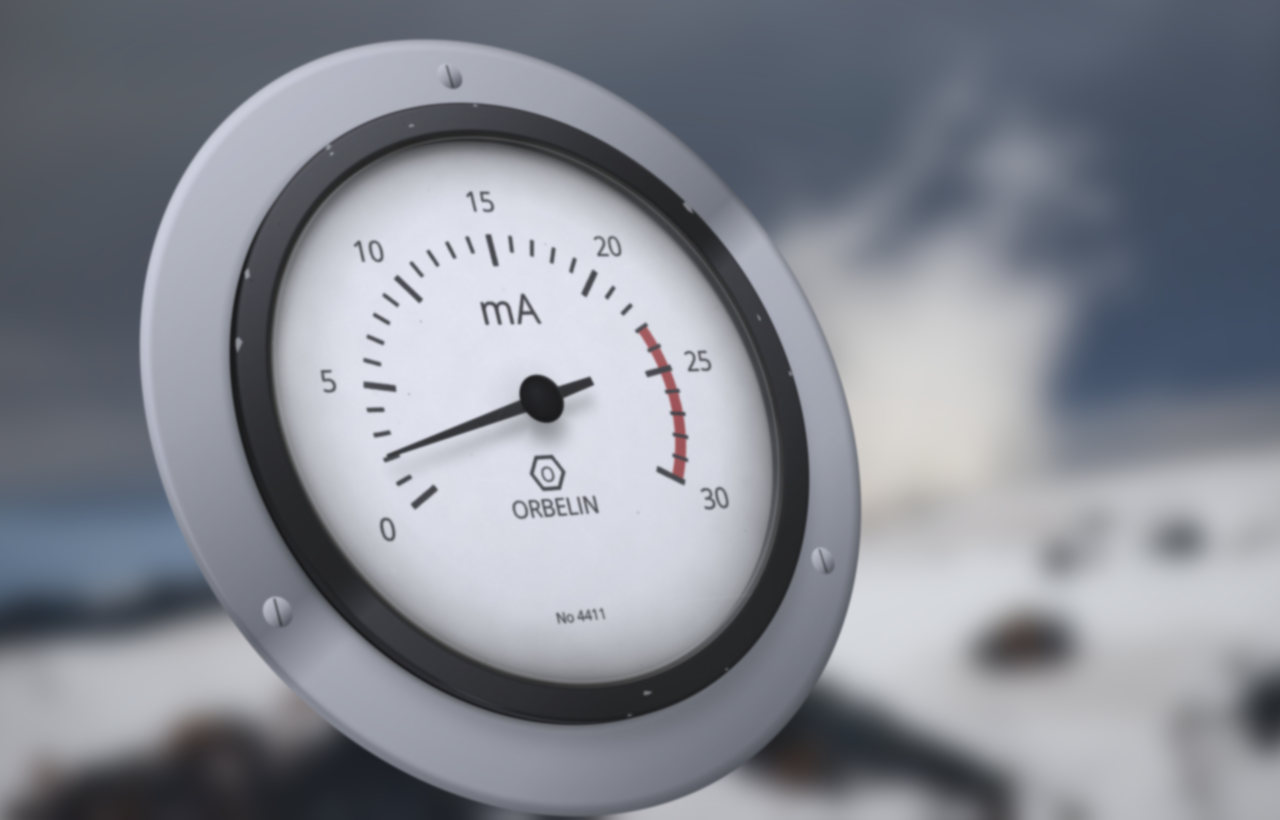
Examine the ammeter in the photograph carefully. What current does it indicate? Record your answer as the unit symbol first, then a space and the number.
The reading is mA 2
